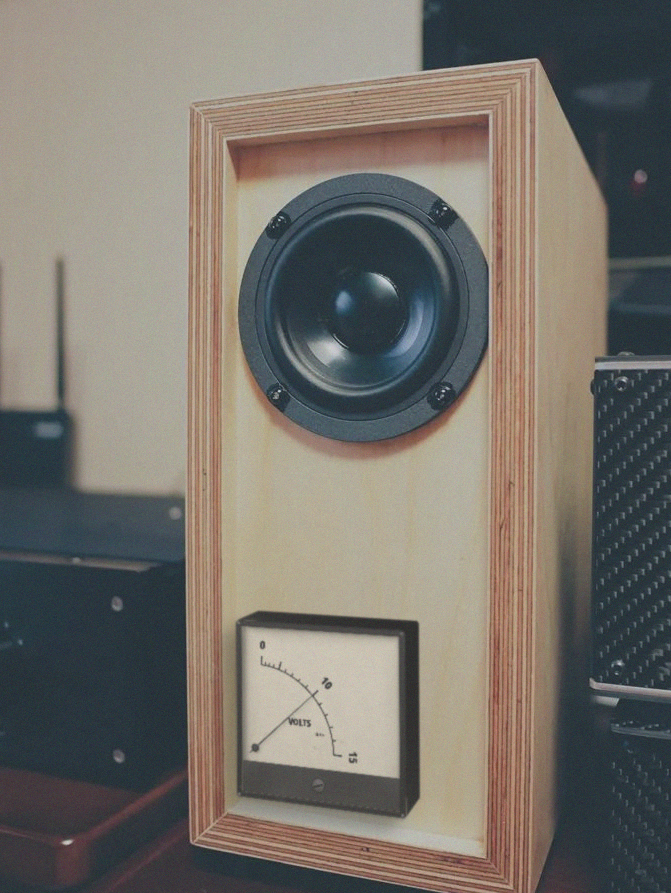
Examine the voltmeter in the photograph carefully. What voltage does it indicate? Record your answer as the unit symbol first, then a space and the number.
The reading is V 10
